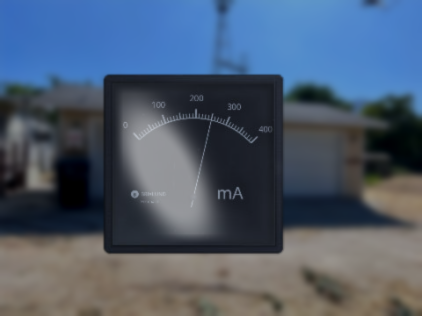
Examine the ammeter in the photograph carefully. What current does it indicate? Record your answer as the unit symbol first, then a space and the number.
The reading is mA 250
